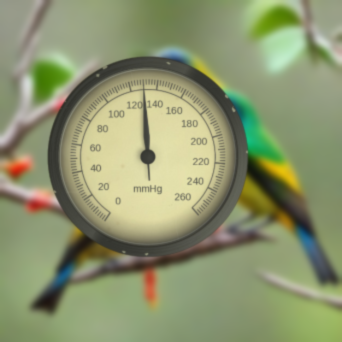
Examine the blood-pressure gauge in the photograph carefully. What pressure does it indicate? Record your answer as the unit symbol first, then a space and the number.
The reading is mmHg 130
